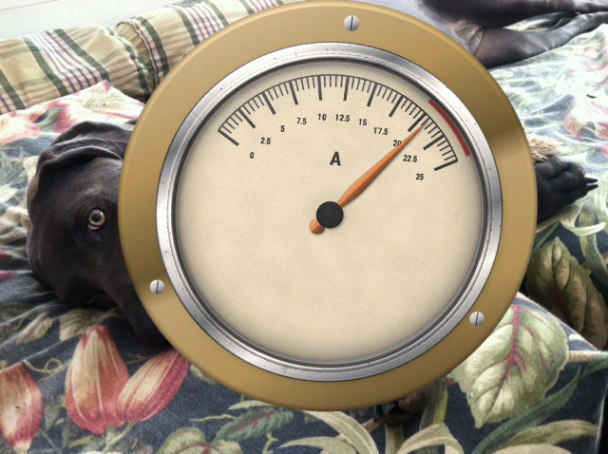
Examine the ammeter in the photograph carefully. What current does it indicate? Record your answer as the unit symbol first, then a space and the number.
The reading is A 20.5
